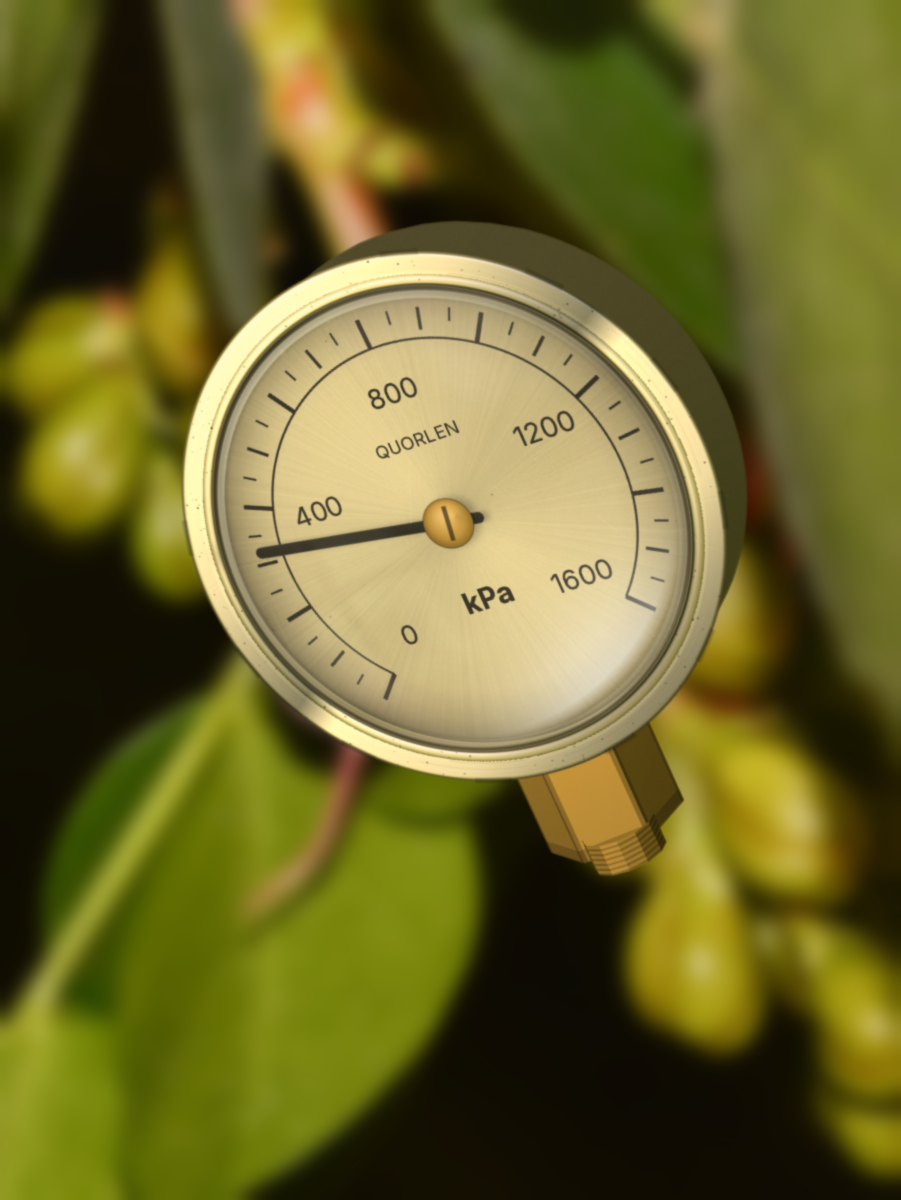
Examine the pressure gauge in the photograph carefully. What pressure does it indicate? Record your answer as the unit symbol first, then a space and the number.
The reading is kPa 325
